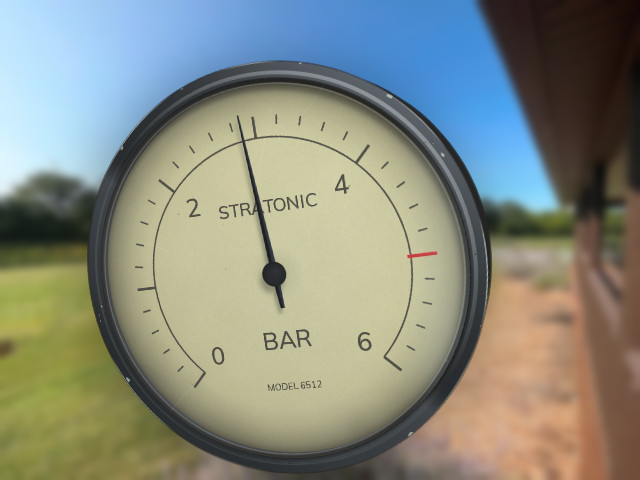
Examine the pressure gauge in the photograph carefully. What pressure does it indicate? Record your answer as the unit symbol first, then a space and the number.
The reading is bar 2.9
